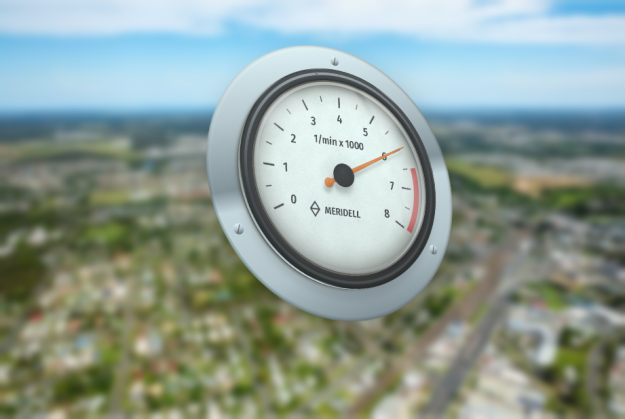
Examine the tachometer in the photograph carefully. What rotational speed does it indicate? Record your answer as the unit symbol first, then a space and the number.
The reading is rpm 6000
